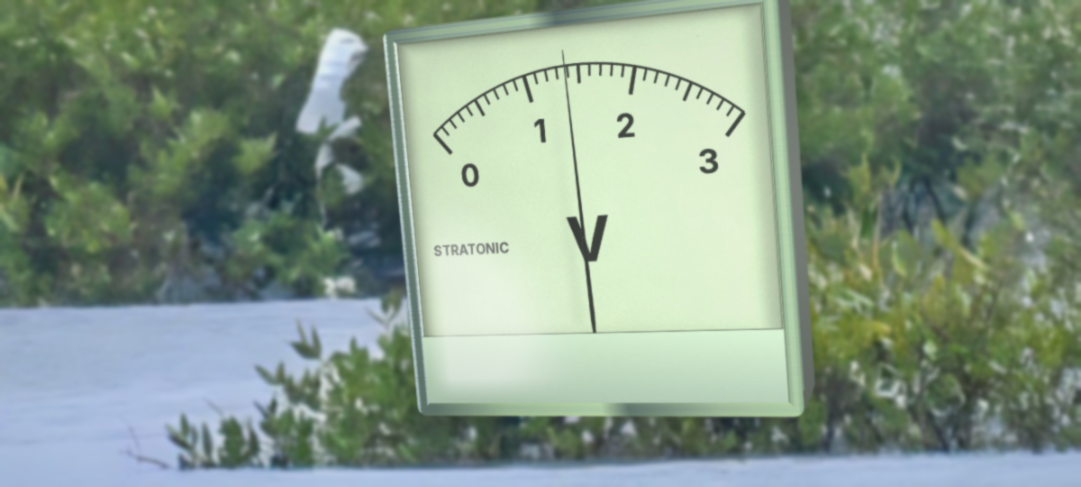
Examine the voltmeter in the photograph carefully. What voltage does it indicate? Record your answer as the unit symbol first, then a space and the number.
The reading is V 1.4
